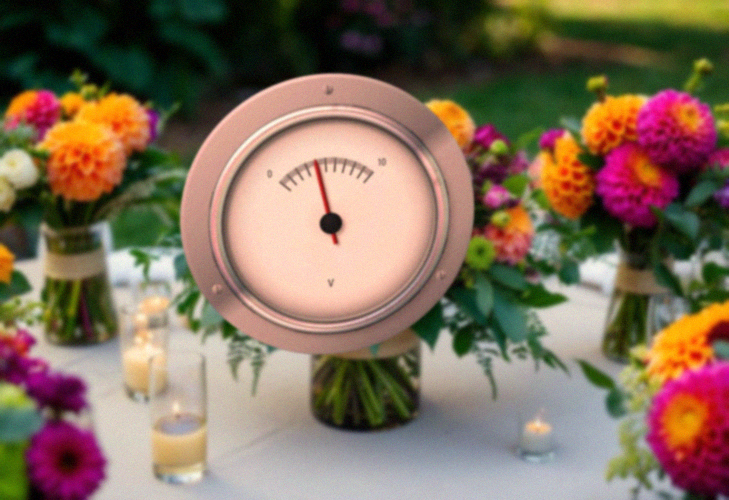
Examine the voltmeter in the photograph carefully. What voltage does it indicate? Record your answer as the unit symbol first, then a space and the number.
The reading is V 4
